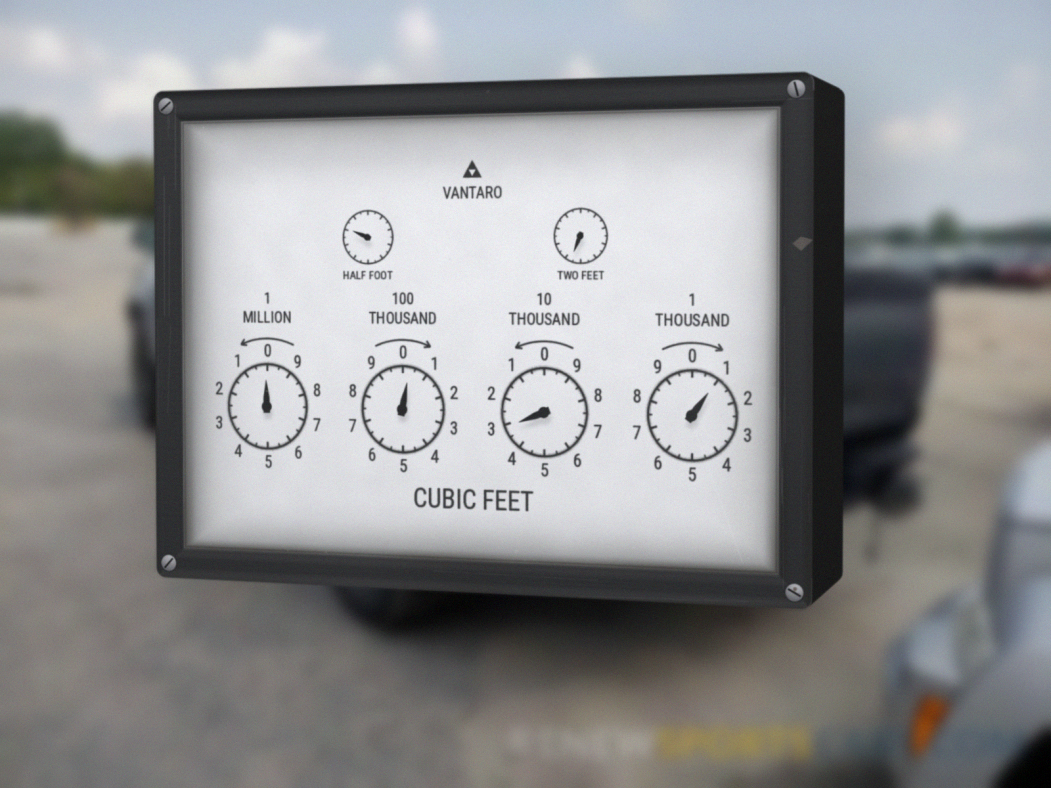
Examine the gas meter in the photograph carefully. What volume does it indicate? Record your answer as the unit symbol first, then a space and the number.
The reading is ft³ 3100
